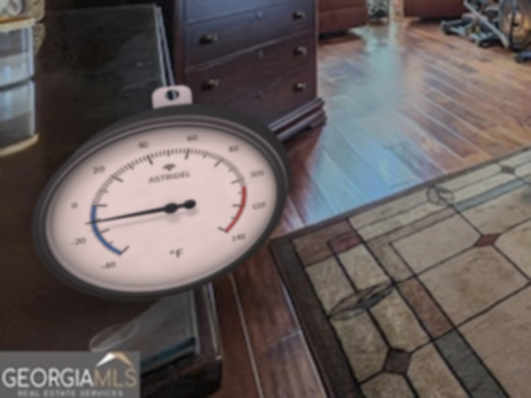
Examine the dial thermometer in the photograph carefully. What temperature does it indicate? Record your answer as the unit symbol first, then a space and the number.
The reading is °F -10
